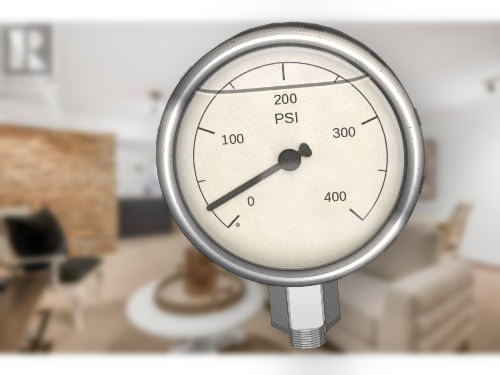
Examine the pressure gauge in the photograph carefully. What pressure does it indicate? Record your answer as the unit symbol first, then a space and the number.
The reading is psi 25
